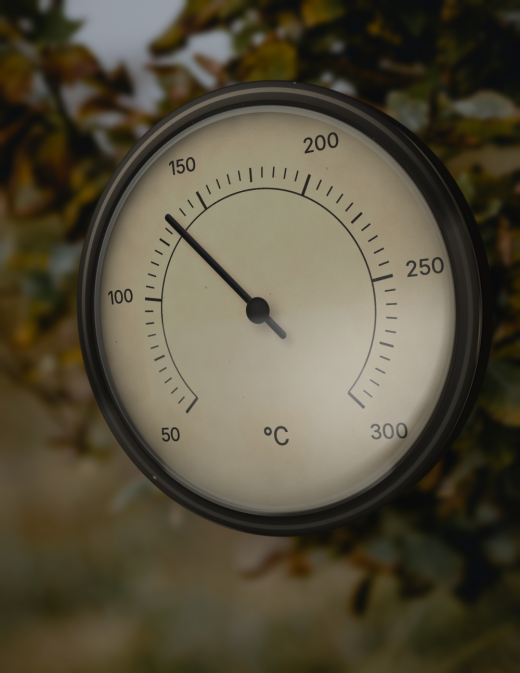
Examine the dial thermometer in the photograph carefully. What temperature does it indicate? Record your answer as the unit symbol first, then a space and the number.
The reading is °C 135
